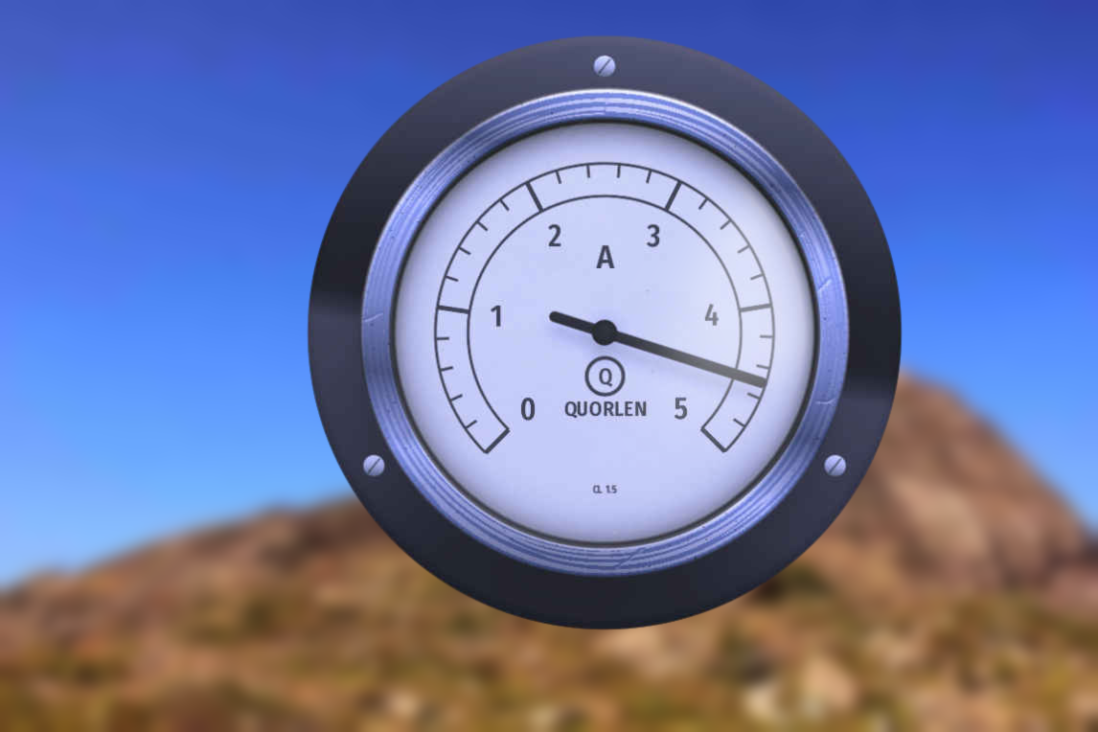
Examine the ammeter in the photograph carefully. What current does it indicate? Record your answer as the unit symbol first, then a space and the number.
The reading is A 4.5
